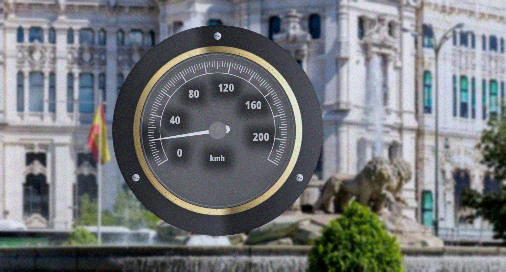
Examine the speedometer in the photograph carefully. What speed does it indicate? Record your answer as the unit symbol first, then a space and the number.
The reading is km/h 20
